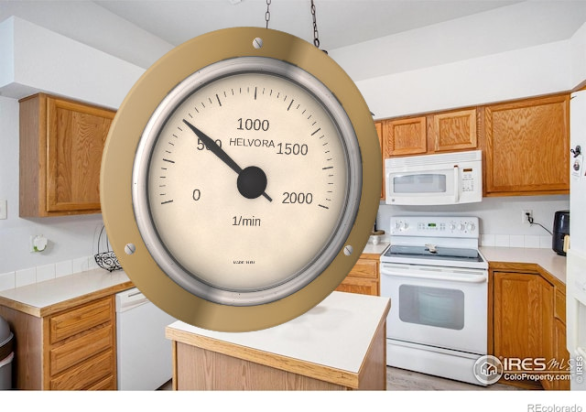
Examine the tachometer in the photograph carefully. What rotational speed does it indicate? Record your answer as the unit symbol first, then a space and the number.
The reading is rpm 500
